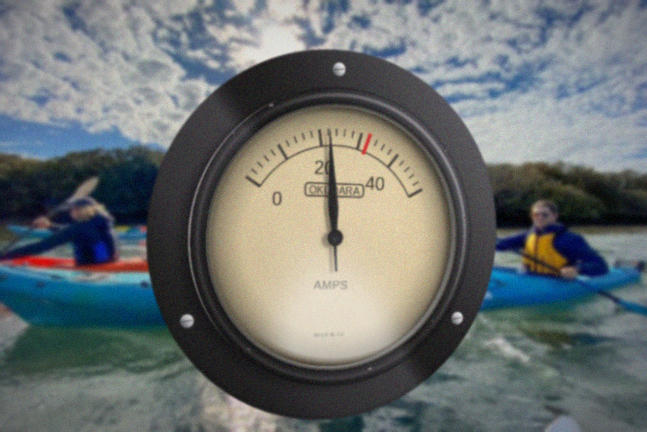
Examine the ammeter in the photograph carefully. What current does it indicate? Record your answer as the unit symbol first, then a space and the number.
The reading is A 22
